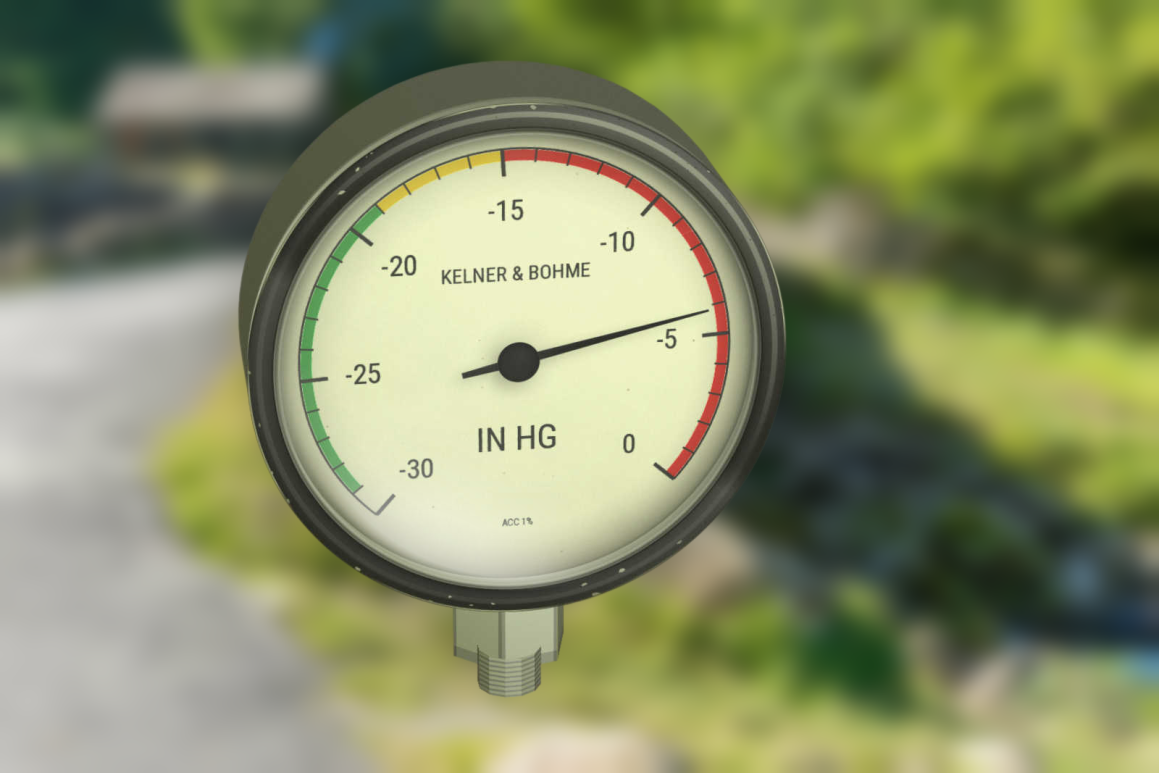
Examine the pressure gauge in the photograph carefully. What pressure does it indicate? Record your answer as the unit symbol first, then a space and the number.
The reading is inHg -6
